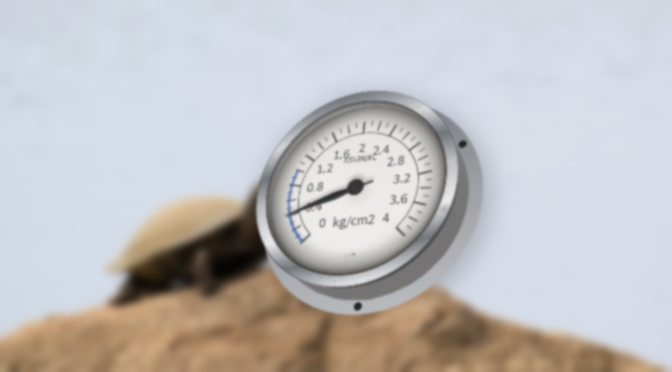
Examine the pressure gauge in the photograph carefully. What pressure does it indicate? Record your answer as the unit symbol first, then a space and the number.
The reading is kg/cm² 0.4
